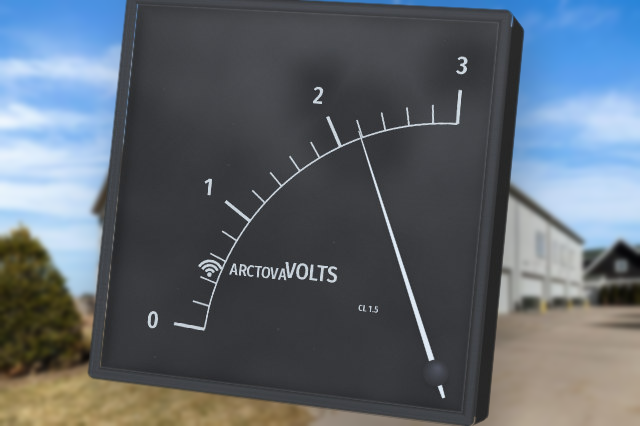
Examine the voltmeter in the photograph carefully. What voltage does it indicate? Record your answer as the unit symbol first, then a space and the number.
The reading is V 2.2
